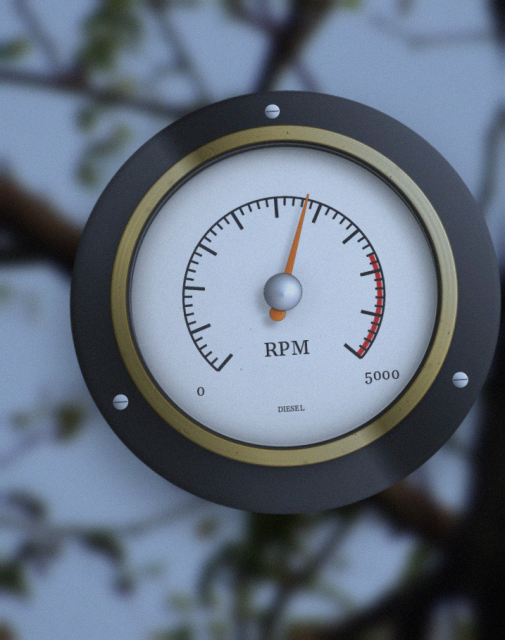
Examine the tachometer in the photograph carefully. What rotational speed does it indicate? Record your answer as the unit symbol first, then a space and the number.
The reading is rpm 2850
